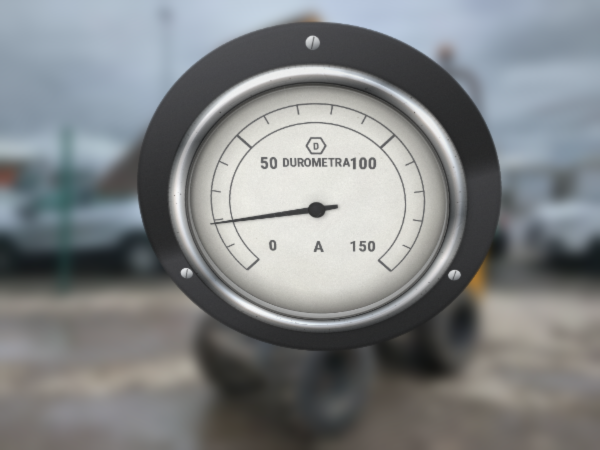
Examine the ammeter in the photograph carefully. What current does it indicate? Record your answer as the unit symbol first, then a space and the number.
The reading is A 20
